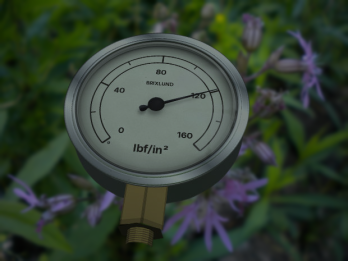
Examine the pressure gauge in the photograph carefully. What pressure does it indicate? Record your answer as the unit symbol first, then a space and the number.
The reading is psi 120
